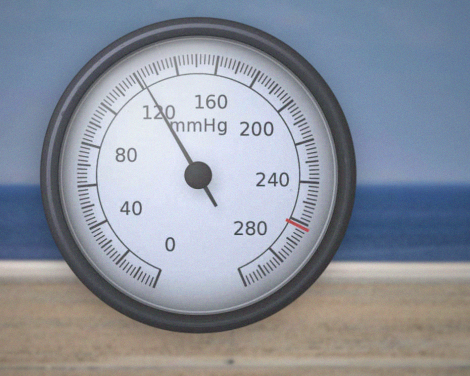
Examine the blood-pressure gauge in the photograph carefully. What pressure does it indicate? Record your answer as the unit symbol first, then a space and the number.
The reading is mmHg 122
